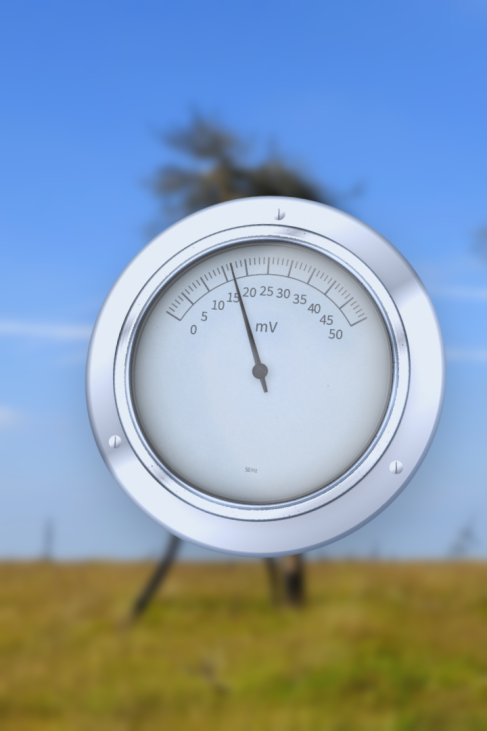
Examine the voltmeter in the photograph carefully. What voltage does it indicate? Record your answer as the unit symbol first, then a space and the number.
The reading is mV 17
